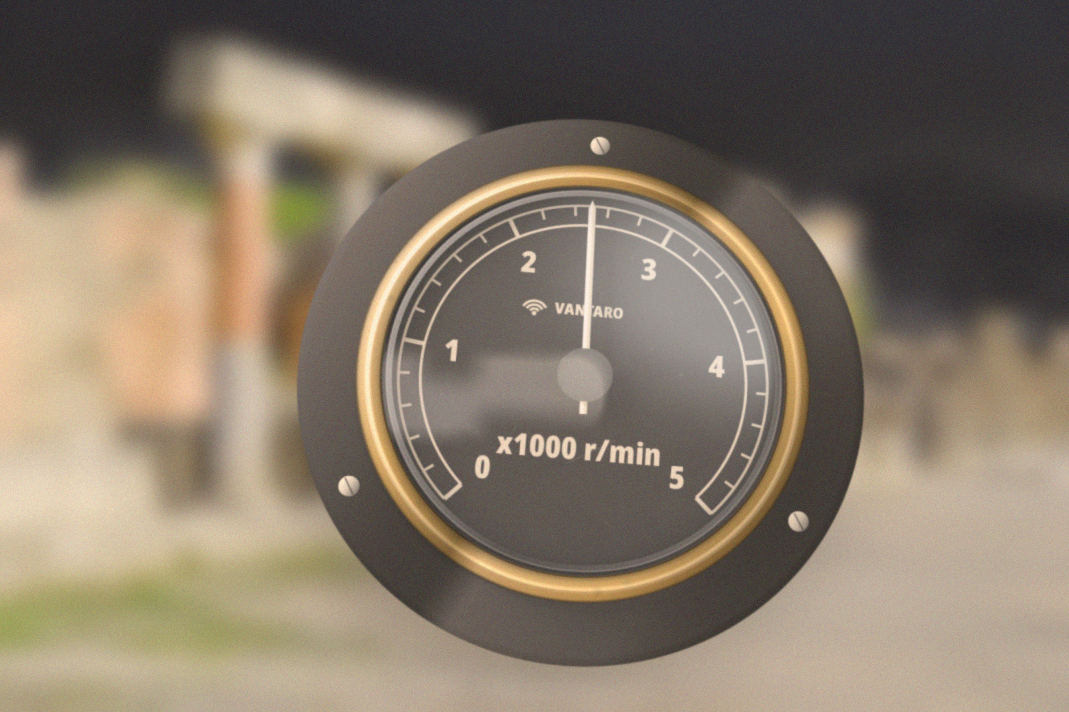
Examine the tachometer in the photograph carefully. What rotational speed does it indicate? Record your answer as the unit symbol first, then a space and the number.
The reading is rpm 2500
